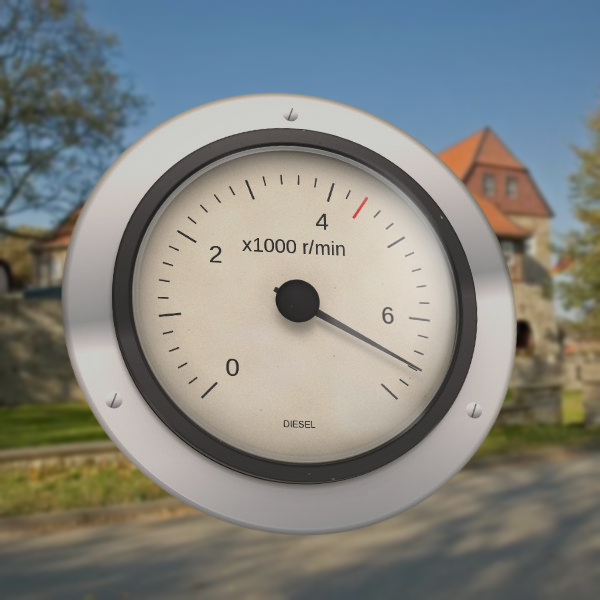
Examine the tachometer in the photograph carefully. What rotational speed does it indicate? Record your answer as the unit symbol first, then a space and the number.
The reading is rpm 6600
